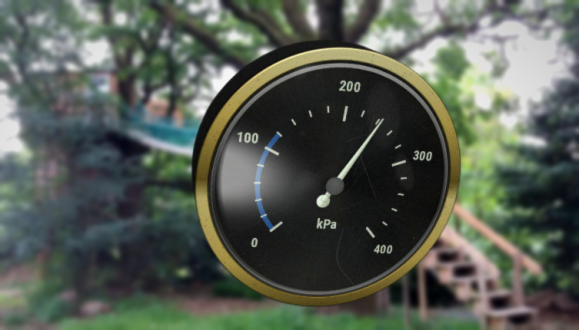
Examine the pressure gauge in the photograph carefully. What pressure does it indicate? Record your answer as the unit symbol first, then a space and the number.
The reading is kPa 240
